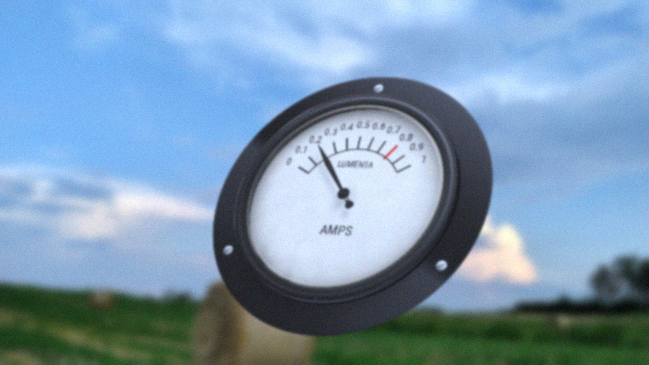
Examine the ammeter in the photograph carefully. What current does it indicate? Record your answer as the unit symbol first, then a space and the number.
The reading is A 0.2
